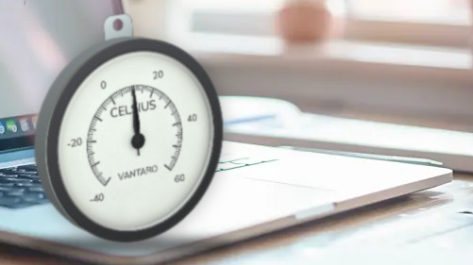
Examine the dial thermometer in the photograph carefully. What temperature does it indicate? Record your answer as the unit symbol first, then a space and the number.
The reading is °C 10
